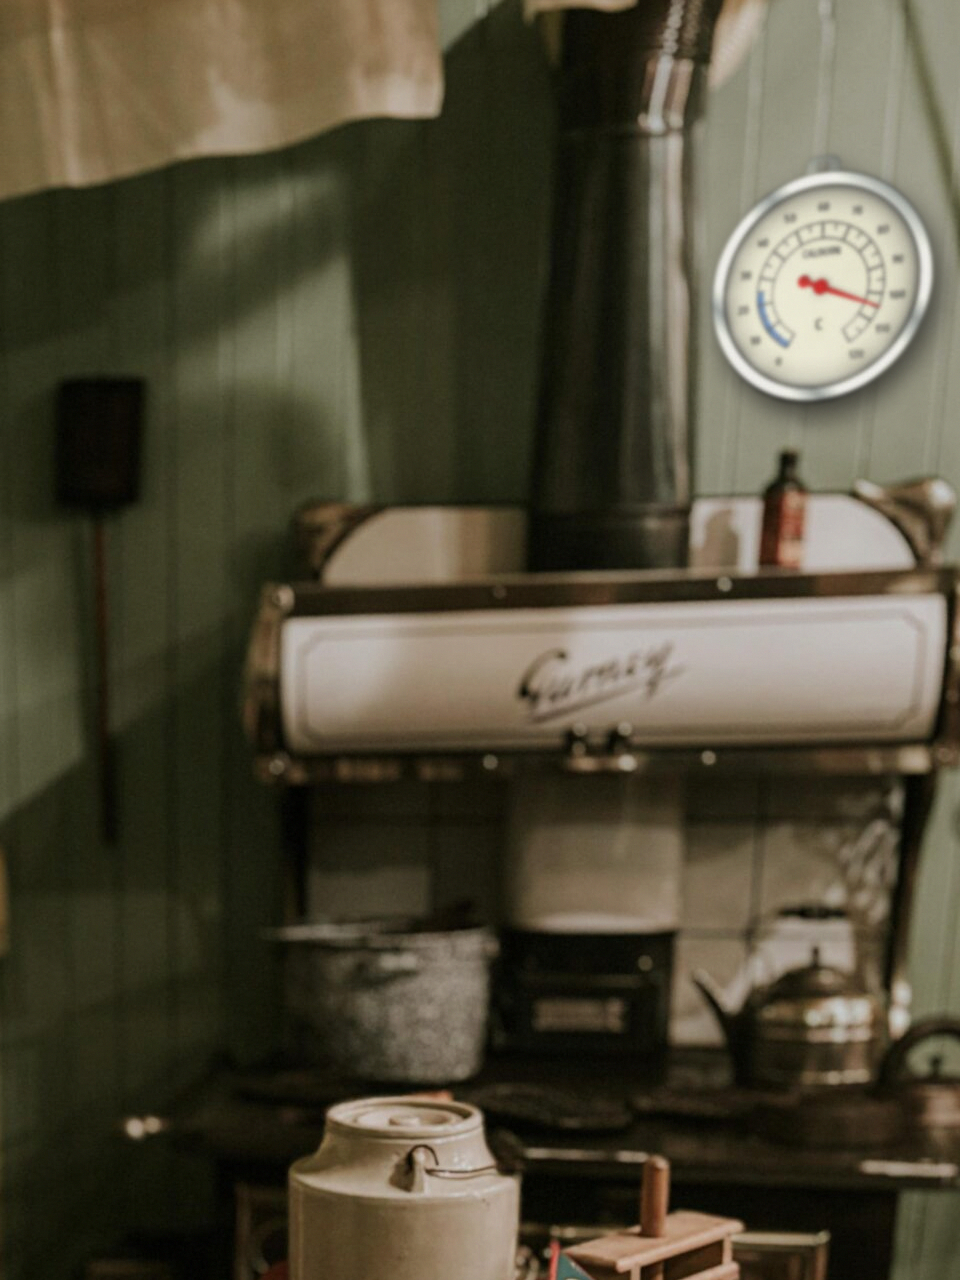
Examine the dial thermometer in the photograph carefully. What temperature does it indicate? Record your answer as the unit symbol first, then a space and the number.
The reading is °C 105
